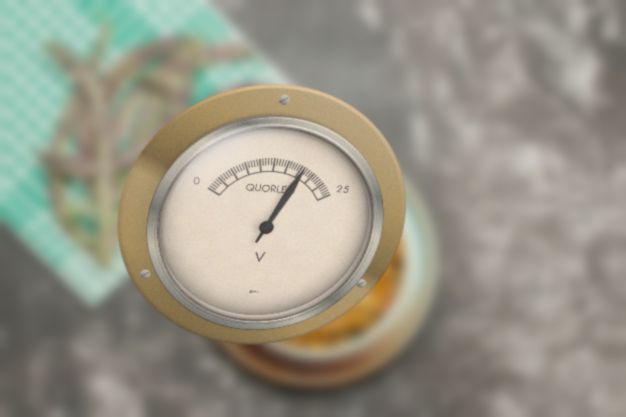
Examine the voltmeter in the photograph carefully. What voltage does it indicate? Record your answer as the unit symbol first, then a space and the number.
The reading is V 17.5
